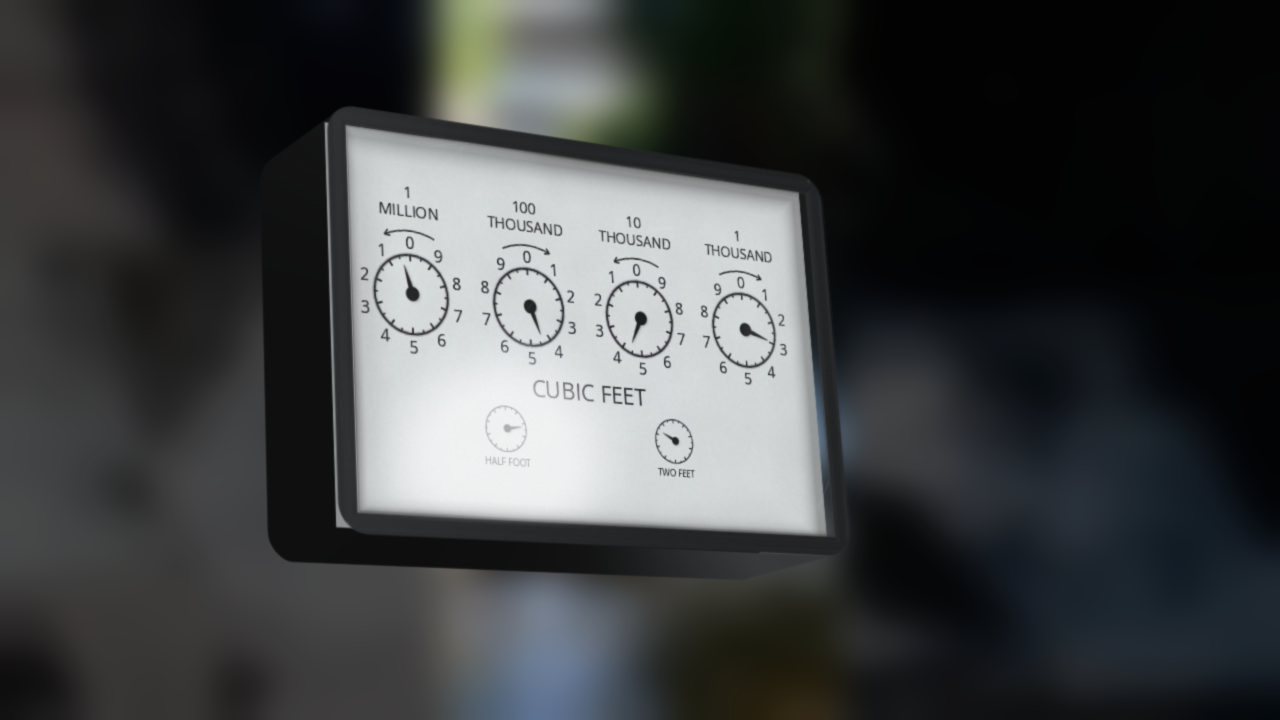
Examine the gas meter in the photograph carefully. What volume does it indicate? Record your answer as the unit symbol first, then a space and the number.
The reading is ft³ 44300
